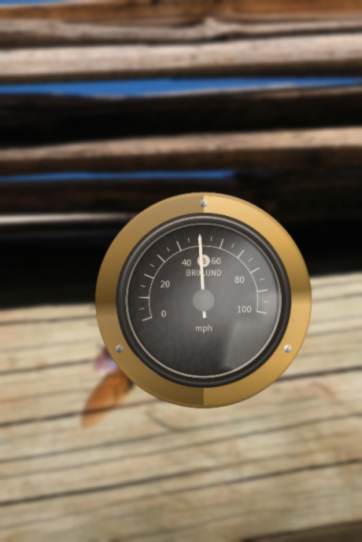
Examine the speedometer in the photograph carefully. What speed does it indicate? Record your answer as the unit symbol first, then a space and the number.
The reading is mph 50
